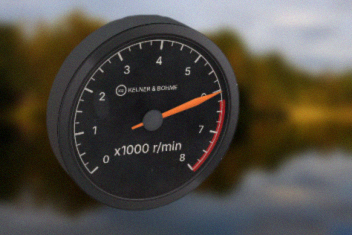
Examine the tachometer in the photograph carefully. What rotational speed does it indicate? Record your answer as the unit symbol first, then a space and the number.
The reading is rpm 6000
